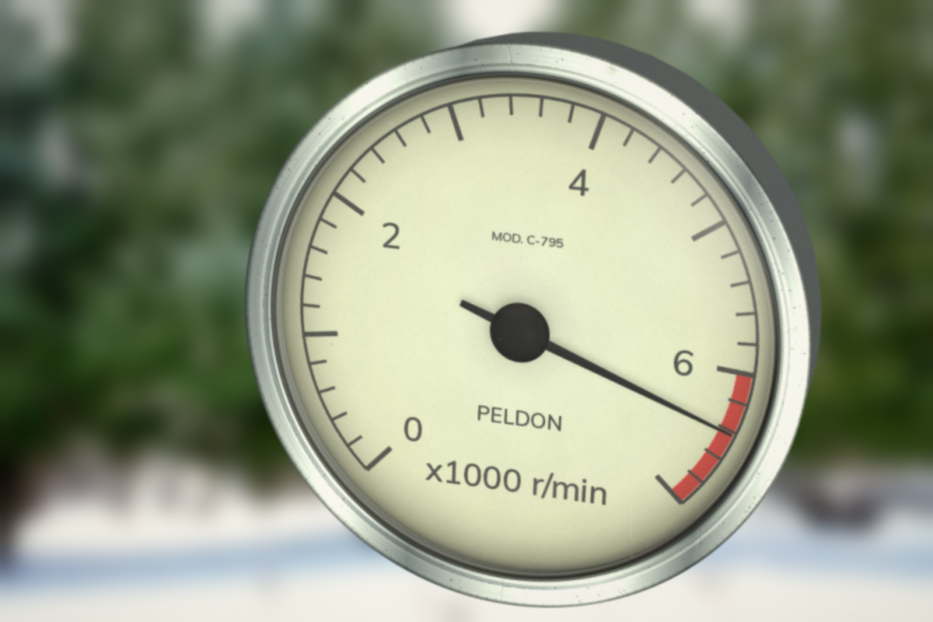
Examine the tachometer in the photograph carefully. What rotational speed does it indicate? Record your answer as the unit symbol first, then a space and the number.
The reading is rpm 6400
